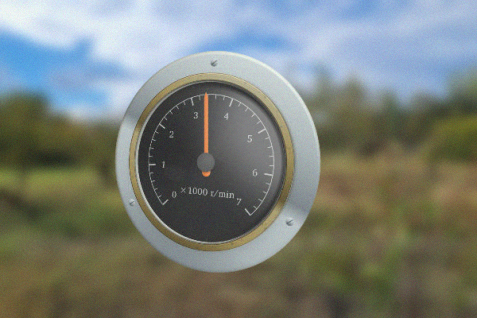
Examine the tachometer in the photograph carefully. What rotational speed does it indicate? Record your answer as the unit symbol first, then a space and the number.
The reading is rpm 3400
